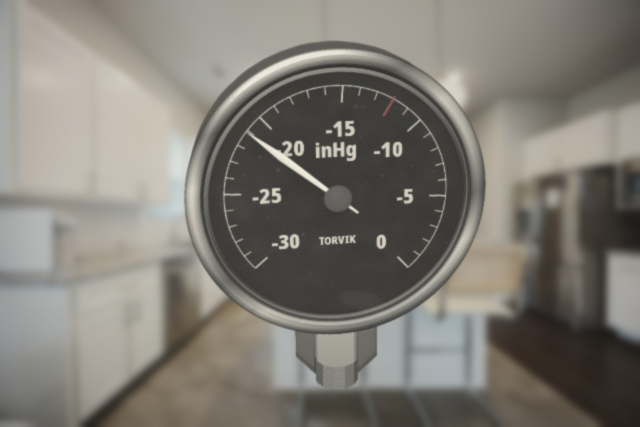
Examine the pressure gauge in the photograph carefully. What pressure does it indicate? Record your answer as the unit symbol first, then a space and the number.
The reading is inHg -21
